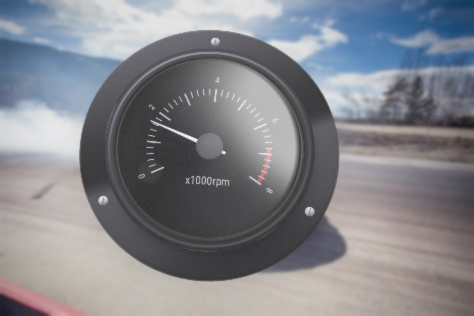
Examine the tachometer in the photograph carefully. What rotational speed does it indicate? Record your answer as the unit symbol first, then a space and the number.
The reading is rpm 1600
